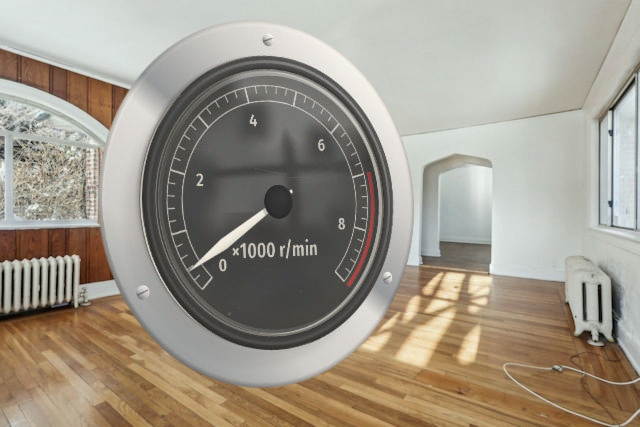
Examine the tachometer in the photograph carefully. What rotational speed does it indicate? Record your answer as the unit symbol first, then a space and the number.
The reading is rpm 400
